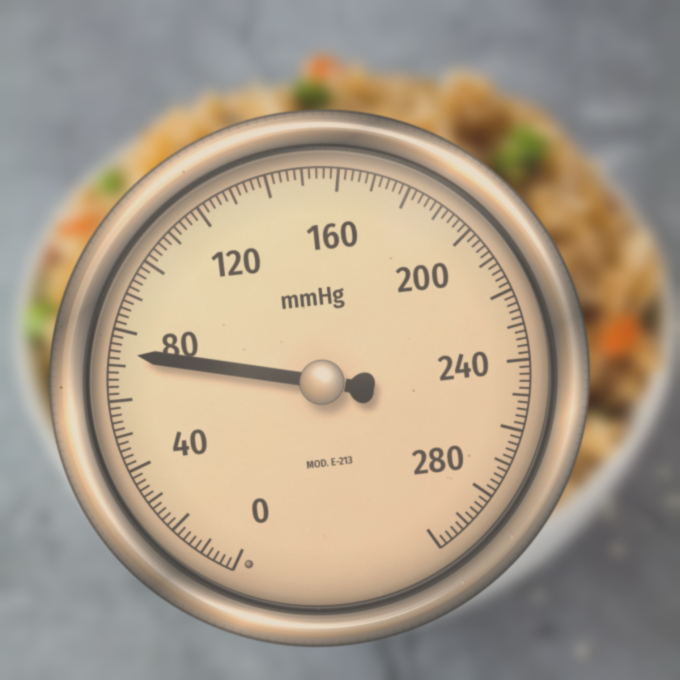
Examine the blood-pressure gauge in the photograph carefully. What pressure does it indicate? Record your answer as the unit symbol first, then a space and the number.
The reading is mmHg 74
